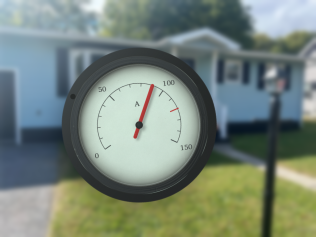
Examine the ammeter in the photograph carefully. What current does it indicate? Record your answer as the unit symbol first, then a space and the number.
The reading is A 90
